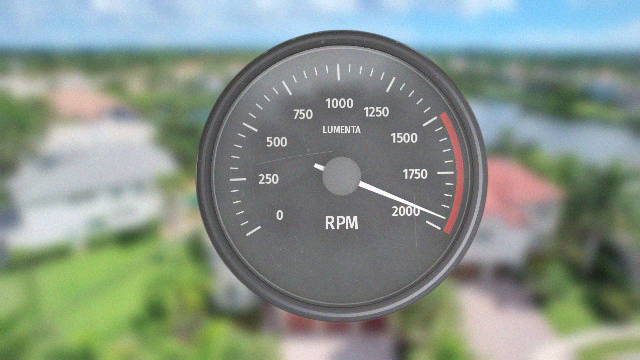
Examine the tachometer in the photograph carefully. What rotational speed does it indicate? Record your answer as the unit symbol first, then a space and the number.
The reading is rpm 1950
